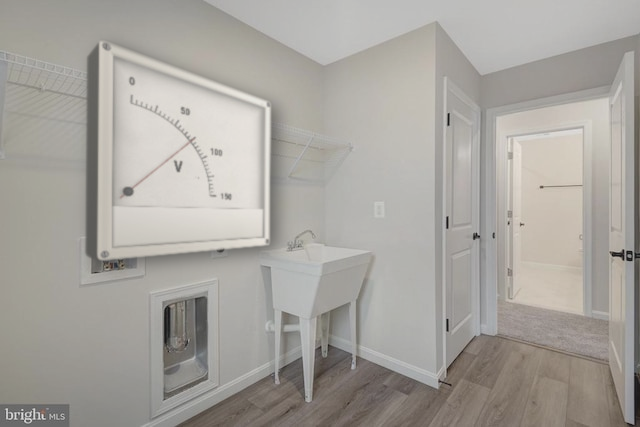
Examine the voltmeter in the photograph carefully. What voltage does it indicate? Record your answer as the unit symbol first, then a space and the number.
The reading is V 75
